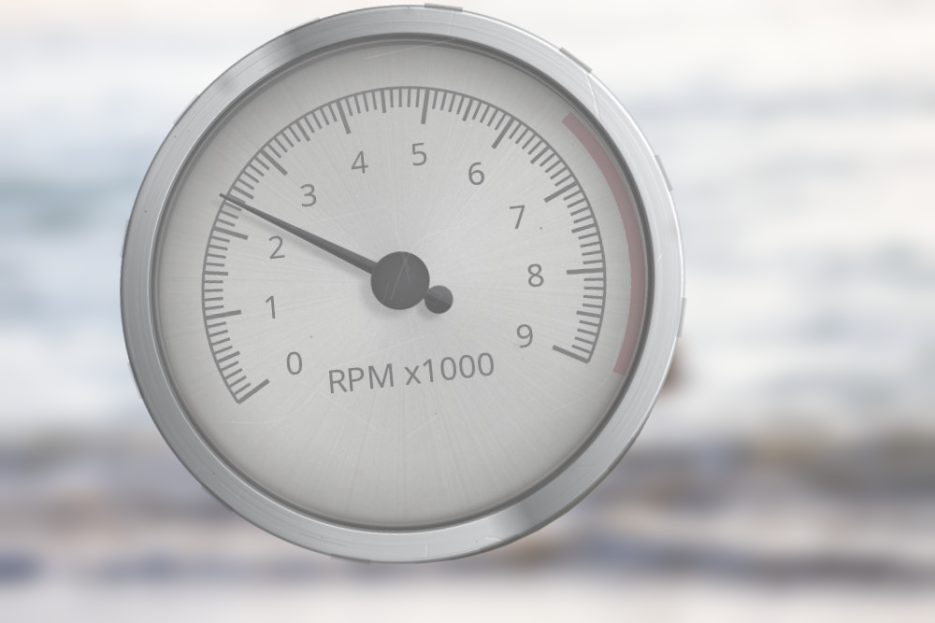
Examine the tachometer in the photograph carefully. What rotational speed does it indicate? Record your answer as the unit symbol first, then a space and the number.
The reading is rpm 2350
